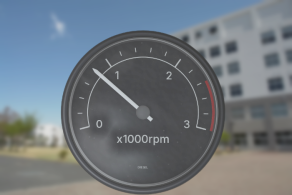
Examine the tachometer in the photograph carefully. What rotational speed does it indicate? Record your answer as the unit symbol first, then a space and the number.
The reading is rpm 800
